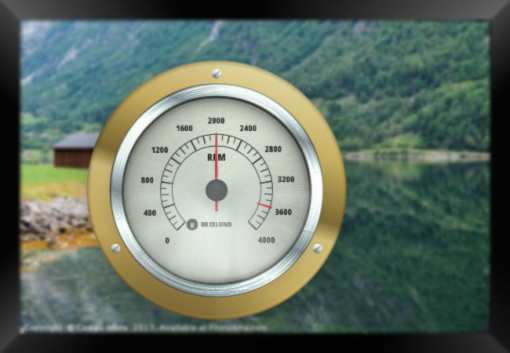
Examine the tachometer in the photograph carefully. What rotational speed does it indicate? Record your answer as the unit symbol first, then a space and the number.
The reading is rpm 2000
